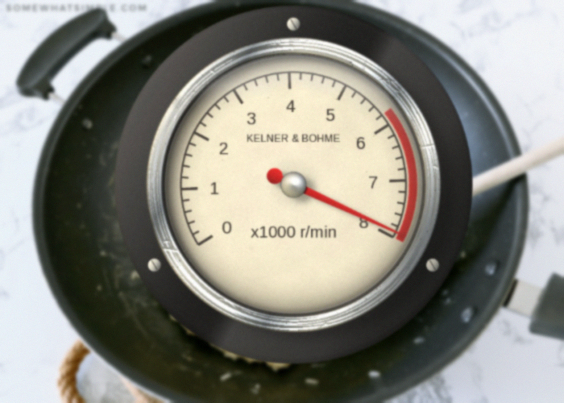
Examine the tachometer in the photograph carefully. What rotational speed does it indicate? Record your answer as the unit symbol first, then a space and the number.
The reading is rpm 7900
